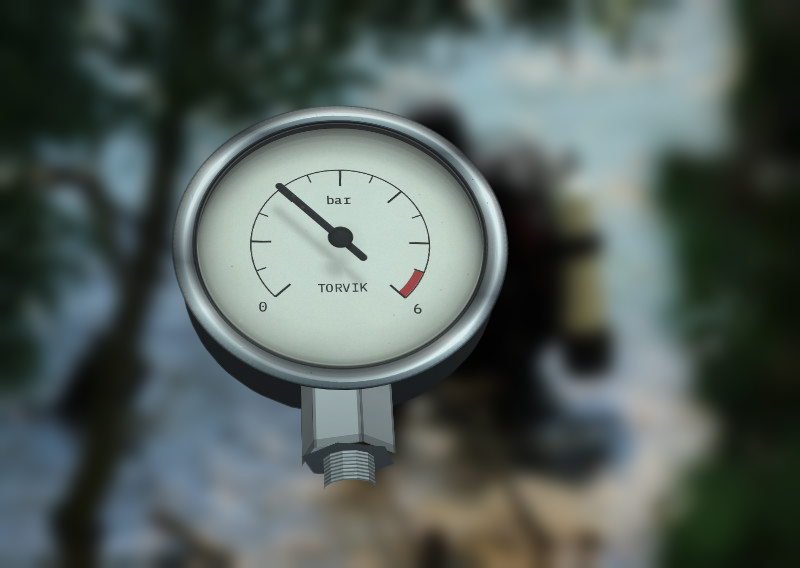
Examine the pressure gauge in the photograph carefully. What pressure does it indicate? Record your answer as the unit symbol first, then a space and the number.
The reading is bar 2
